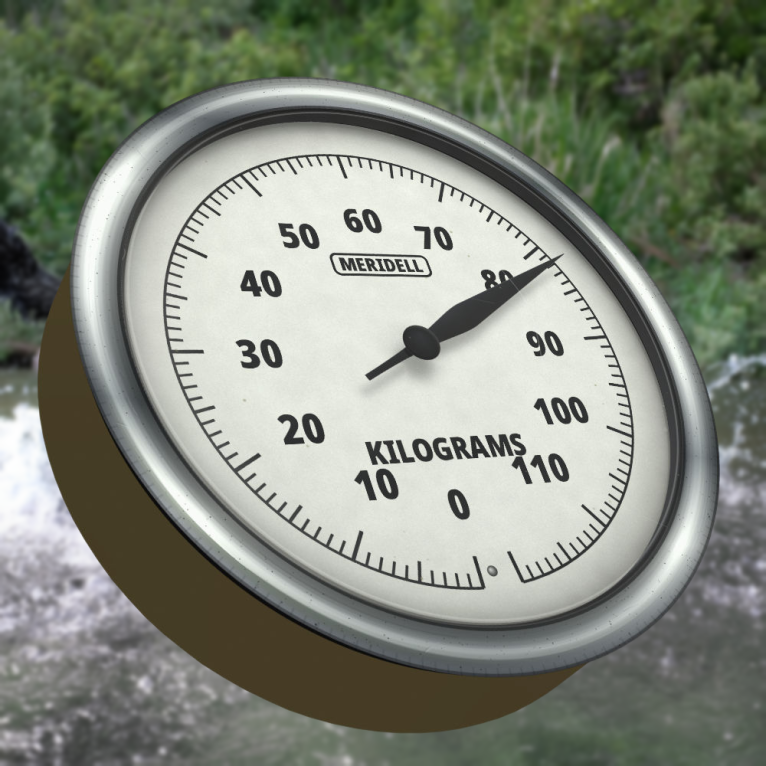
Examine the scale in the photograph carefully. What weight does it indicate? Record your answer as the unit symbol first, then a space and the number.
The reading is kg 82
